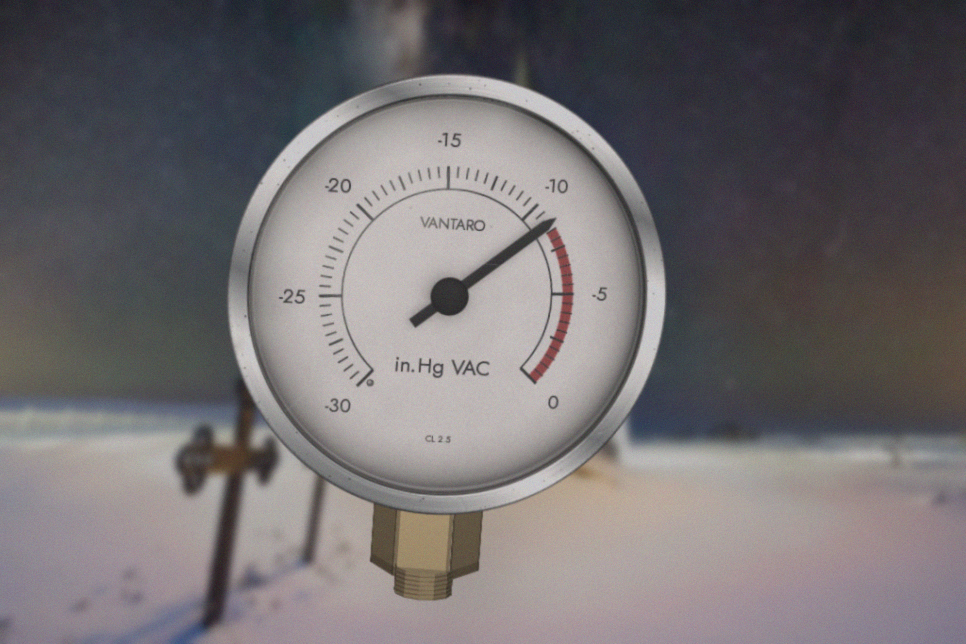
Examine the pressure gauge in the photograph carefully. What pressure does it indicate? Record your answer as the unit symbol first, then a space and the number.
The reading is inHg -9
